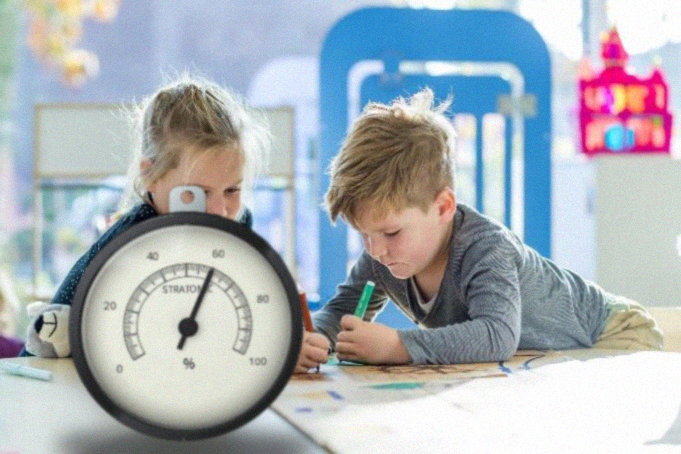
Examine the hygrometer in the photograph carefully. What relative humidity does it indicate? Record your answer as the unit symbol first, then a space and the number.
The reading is % 60
